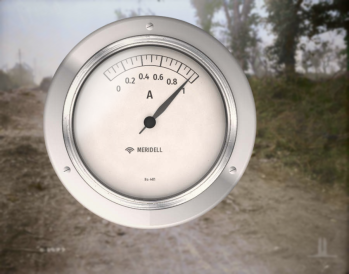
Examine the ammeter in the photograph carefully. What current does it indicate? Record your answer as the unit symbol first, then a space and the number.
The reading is A 0.95
